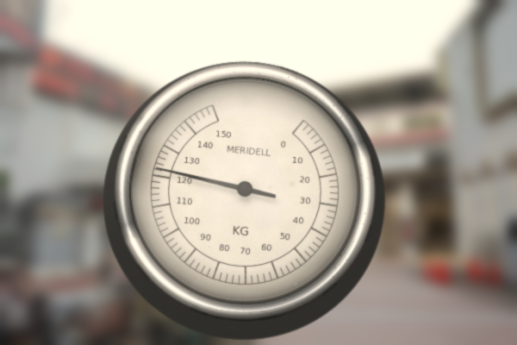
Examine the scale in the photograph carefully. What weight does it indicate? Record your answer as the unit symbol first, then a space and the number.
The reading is kg 122
